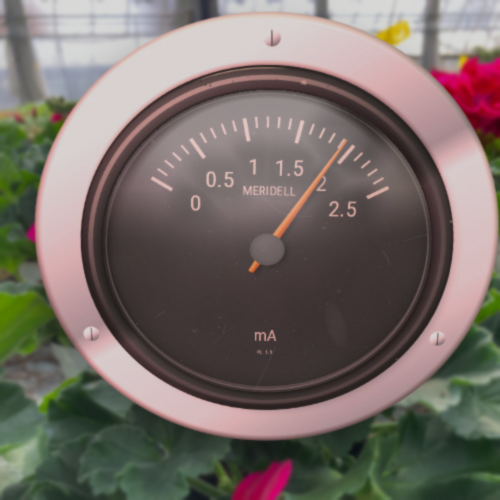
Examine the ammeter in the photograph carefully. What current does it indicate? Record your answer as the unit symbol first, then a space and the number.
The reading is mA 1.9
